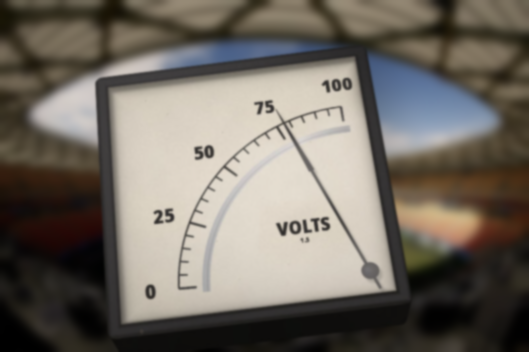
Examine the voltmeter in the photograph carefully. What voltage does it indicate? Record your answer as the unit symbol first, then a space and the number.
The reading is V 77.5
